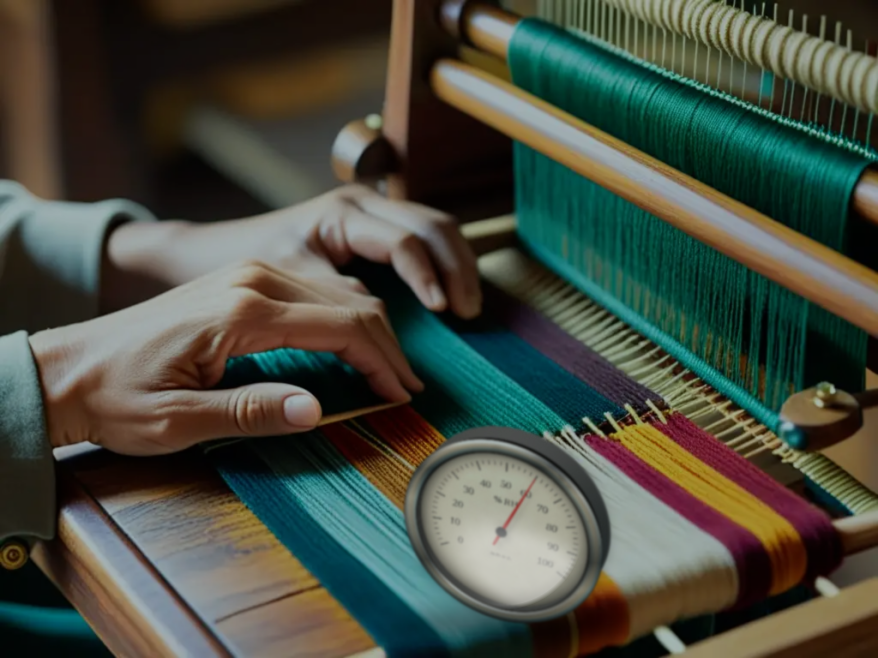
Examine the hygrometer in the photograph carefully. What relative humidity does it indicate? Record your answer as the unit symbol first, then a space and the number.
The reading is % 60
